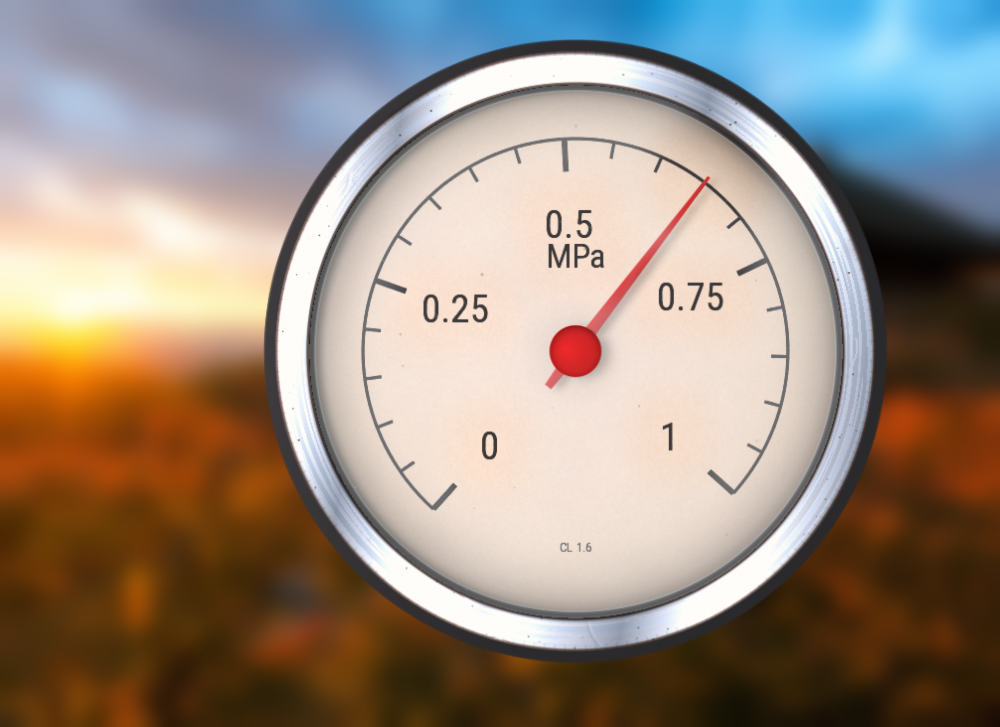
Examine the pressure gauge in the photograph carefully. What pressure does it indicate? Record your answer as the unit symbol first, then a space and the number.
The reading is MPa 0.65
